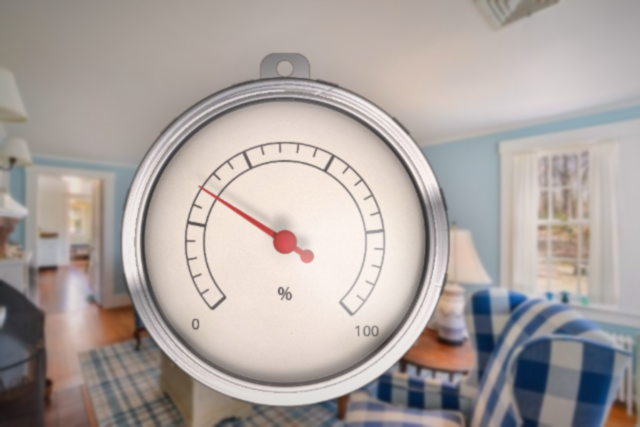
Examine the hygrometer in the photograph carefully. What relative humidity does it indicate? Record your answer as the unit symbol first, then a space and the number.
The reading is % 28
